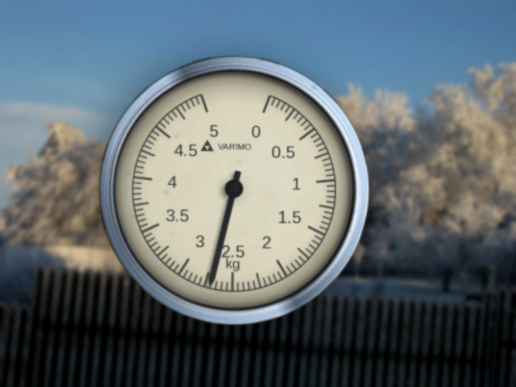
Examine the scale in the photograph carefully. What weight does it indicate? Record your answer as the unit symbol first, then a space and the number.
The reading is kg 2.7
